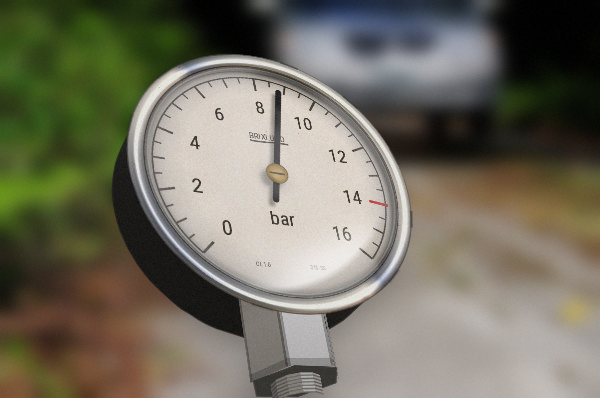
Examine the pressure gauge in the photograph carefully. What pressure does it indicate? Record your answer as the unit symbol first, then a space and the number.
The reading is bar 8.75
